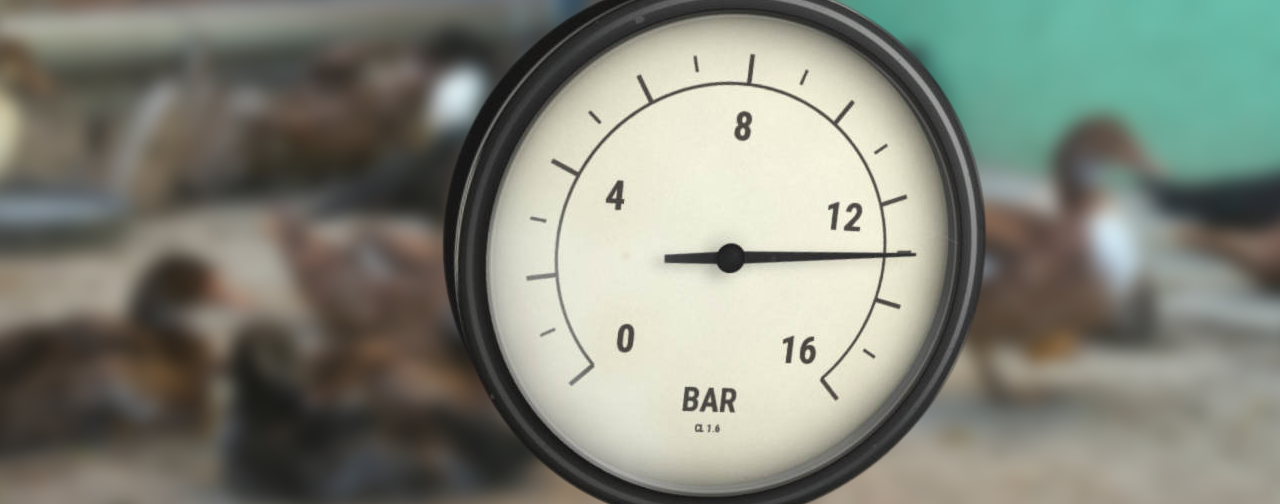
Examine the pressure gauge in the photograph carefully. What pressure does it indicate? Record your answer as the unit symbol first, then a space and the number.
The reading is bar 13
